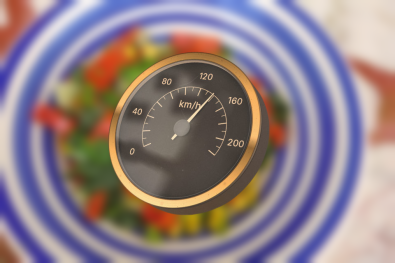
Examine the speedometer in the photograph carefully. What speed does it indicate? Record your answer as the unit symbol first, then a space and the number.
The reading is km/h 140
